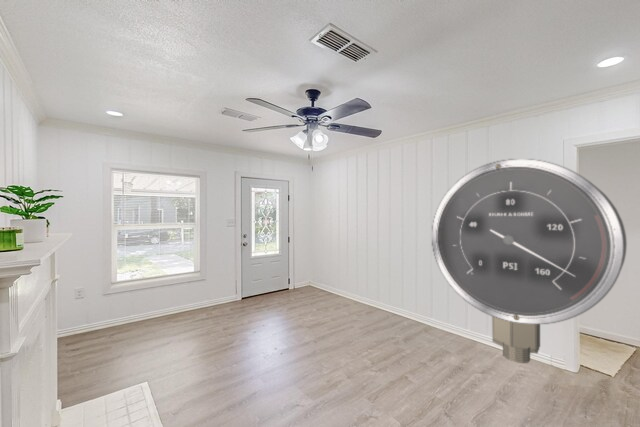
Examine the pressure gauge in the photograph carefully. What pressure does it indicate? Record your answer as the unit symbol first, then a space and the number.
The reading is psi 150
